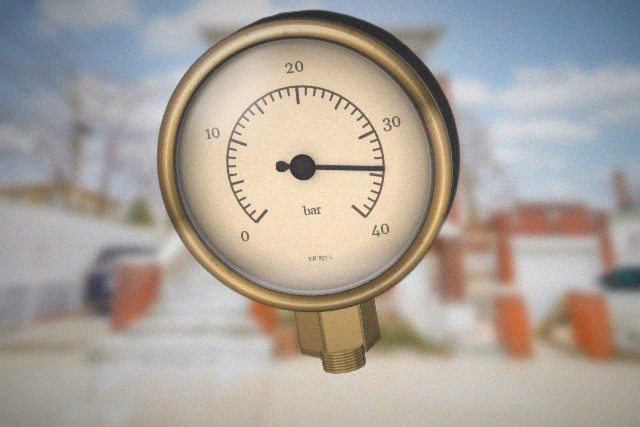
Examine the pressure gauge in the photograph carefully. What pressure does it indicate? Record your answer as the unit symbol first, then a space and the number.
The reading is bar 34
